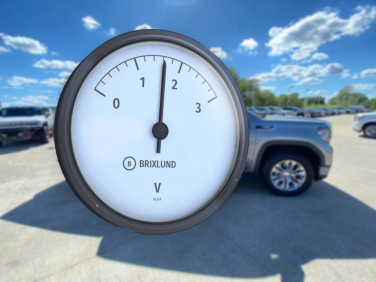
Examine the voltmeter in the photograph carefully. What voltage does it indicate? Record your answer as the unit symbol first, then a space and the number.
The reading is V 1.6
